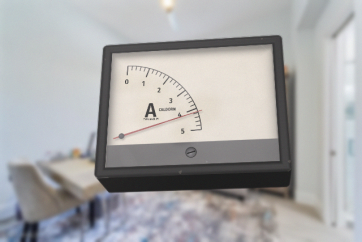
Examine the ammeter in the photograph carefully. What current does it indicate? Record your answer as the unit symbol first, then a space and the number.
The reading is A 4.2
